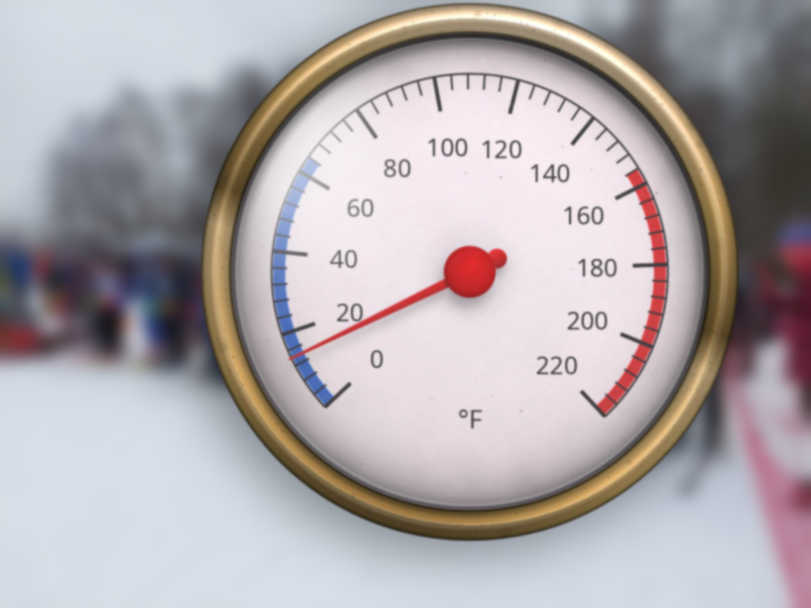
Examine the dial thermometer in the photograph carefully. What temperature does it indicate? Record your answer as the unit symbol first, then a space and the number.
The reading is °F 14
